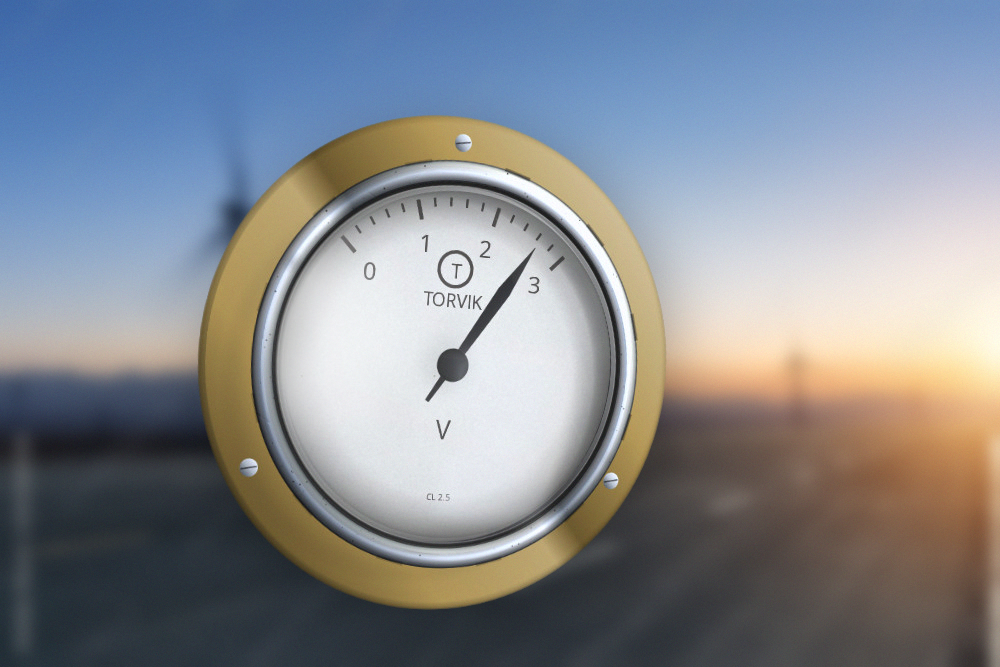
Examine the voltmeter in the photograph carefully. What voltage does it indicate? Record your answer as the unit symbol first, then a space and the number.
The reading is V 2.6
